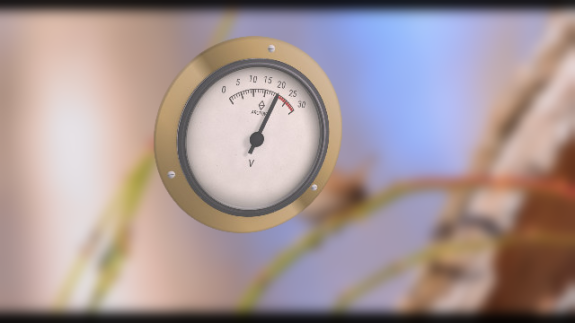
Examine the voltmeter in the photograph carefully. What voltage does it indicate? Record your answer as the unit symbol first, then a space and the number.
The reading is V 20
